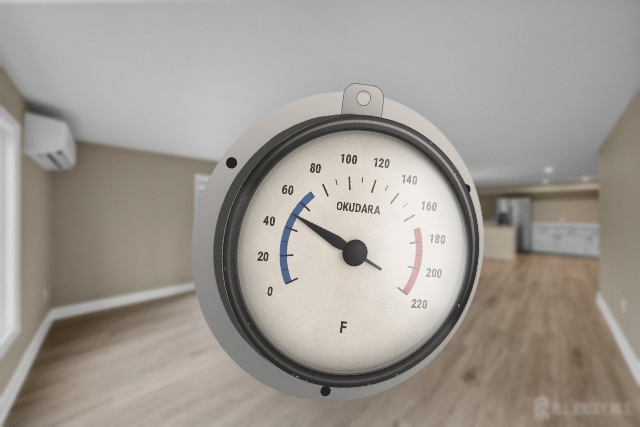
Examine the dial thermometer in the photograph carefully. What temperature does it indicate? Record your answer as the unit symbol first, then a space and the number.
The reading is °F 50
